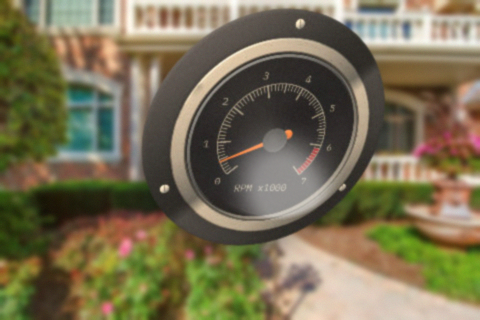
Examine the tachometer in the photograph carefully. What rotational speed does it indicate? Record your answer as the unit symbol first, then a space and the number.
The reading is rpm 500
